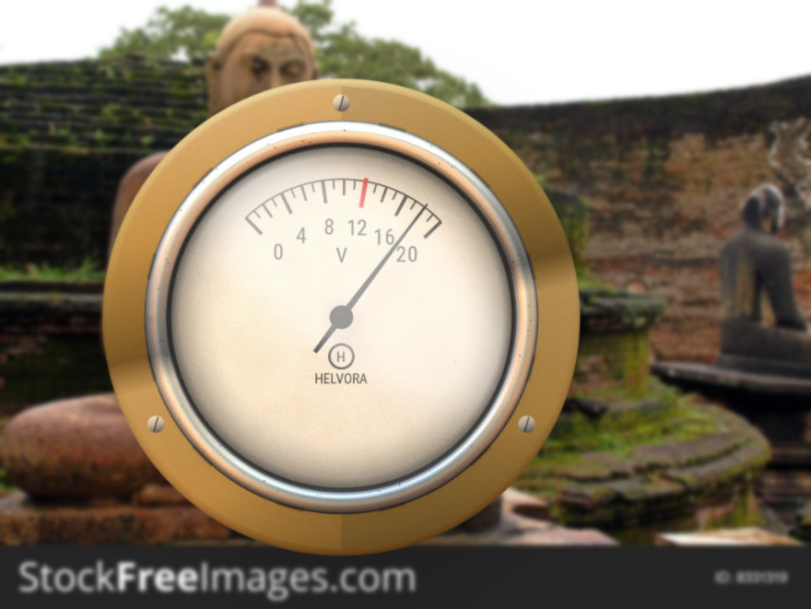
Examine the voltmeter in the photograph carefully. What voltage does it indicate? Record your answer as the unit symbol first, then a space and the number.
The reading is V 18
